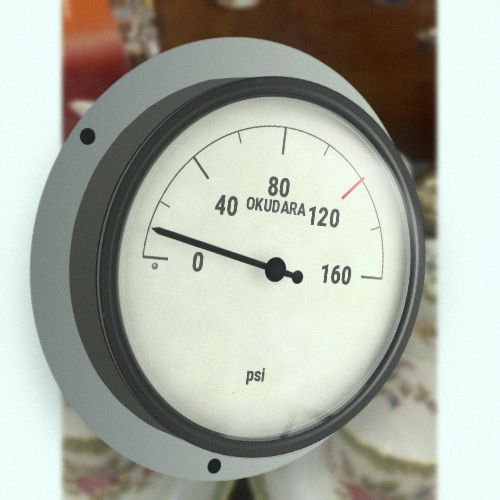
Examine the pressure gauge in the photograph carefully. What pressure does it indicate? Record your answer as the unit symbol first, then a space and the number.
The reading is psi 10
